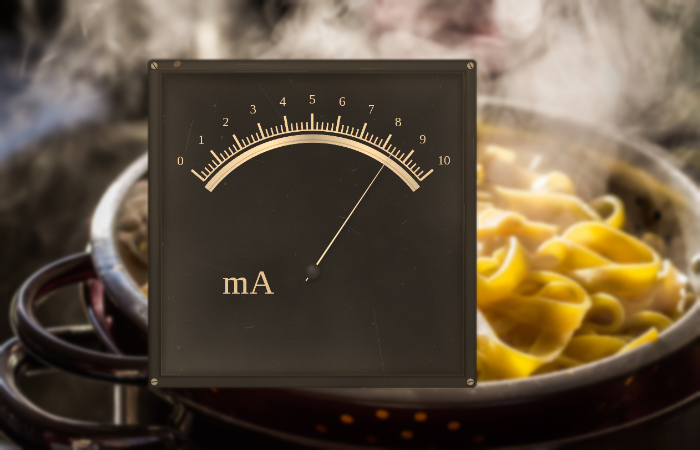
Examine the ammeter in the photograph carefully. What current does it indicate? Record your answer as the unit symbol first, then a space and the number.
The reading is mA 8.4
